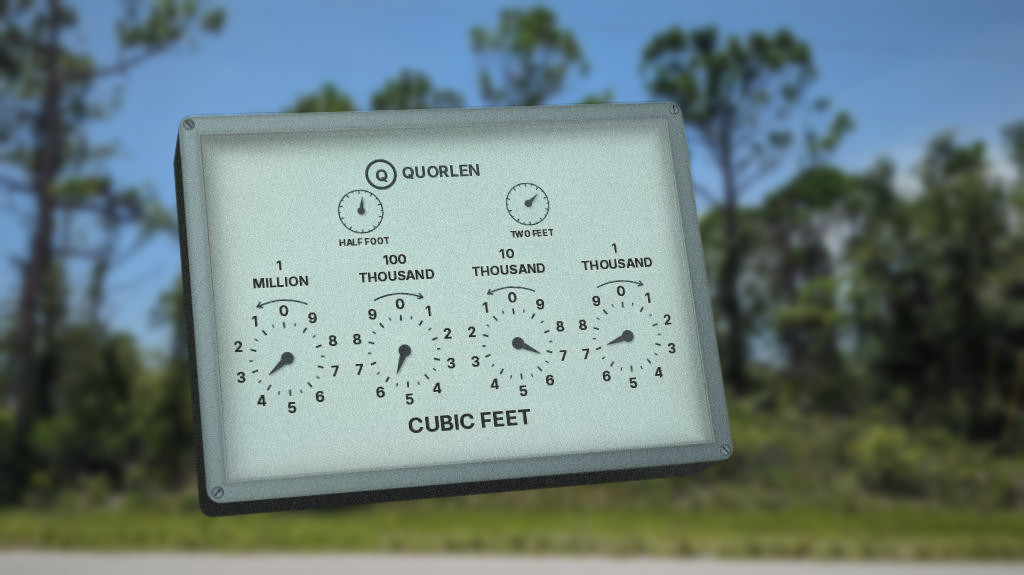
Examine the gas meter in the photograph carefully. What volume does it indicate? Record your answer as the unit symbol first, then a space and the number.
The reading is ft³ 356700
